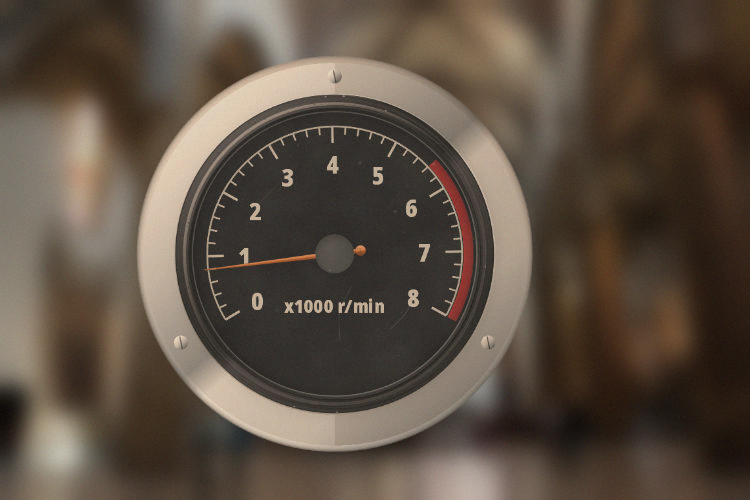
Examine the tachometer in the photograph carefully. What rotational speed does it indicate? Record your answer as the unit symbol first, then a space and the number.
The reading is rpm 800
